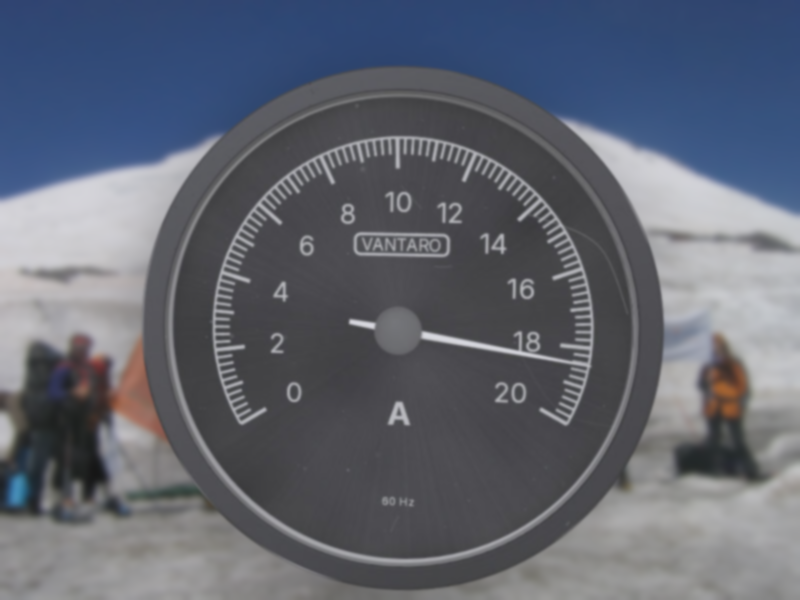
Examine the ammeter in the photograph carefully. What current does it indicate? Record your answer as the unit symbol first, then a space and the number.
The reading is A 18.4
